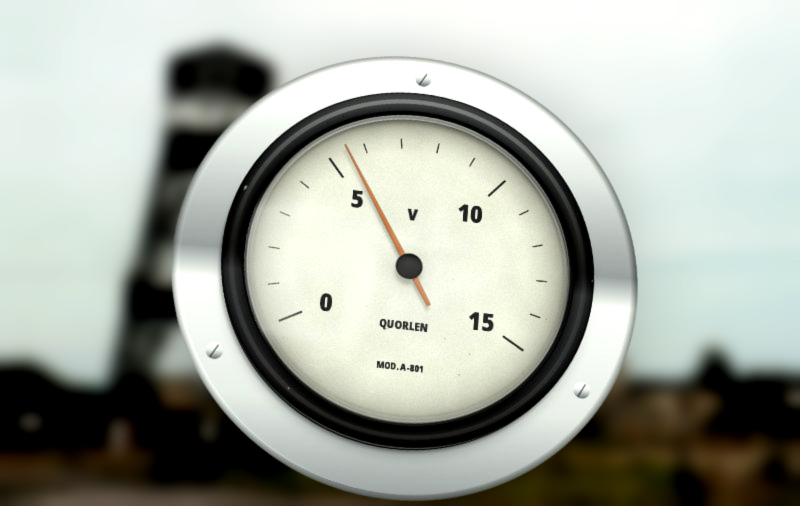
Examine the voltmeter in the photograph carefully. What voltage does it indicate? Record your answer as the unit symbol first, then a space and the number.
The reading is V 5.5
